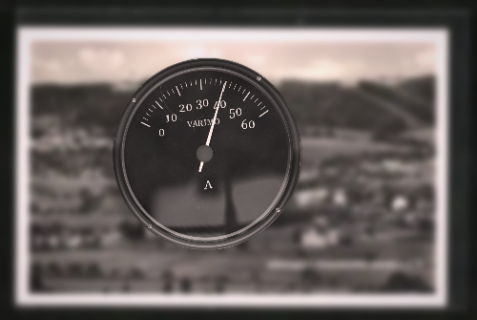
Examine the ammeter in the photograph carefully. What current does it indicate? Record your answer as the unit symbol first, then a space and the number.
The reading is A 40
